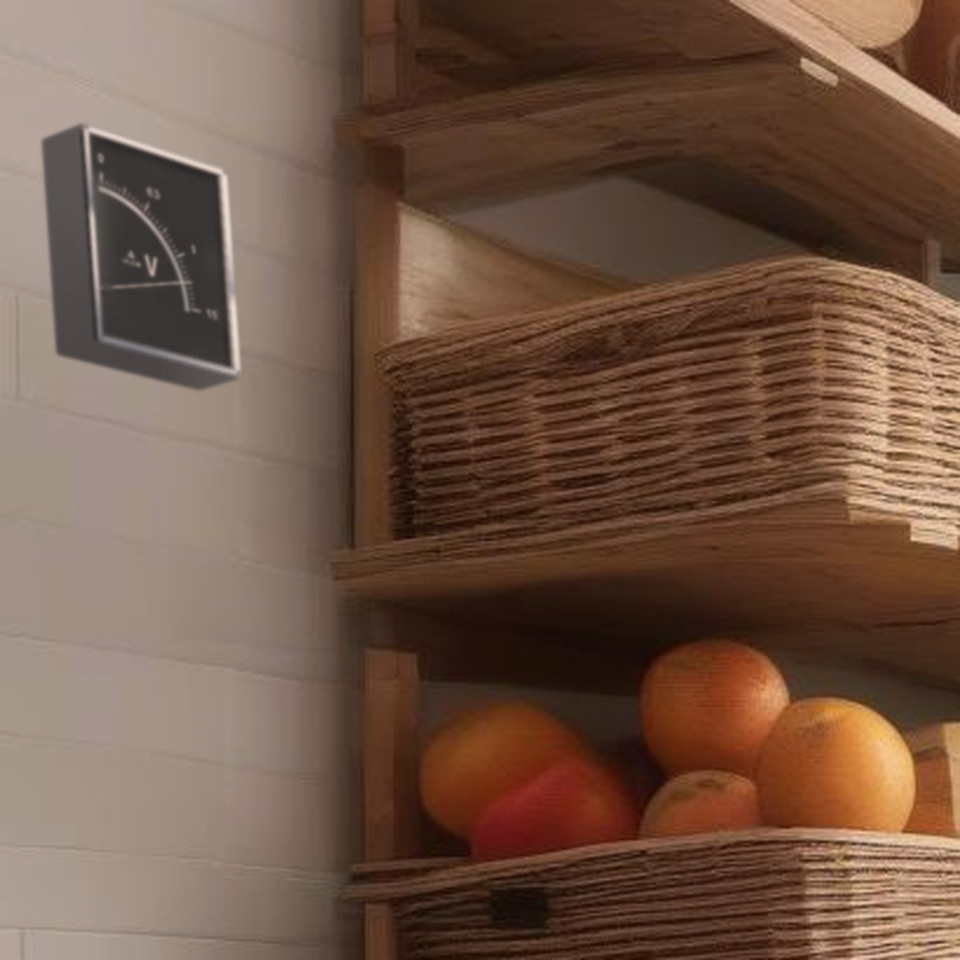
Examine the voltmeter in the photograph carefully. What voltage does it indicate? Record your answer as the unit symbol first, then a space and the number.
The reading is V 1.25
